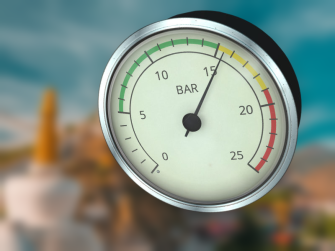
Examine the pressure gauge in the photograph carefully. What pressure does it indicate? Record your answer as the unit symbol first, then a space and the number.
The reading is bar 15.5
